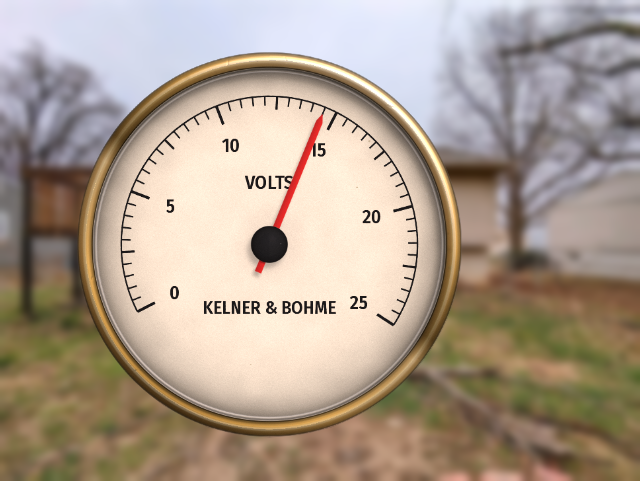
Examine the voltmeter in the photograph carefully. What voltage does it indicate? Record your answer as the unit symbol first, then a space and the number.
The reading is V 14.5
